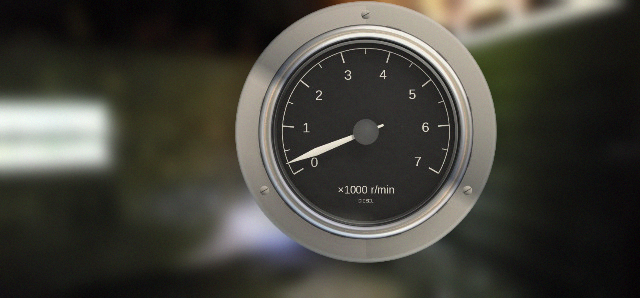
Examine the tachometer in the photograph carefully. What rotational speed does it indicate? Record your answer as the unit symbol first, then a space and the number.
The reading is rpm 250
